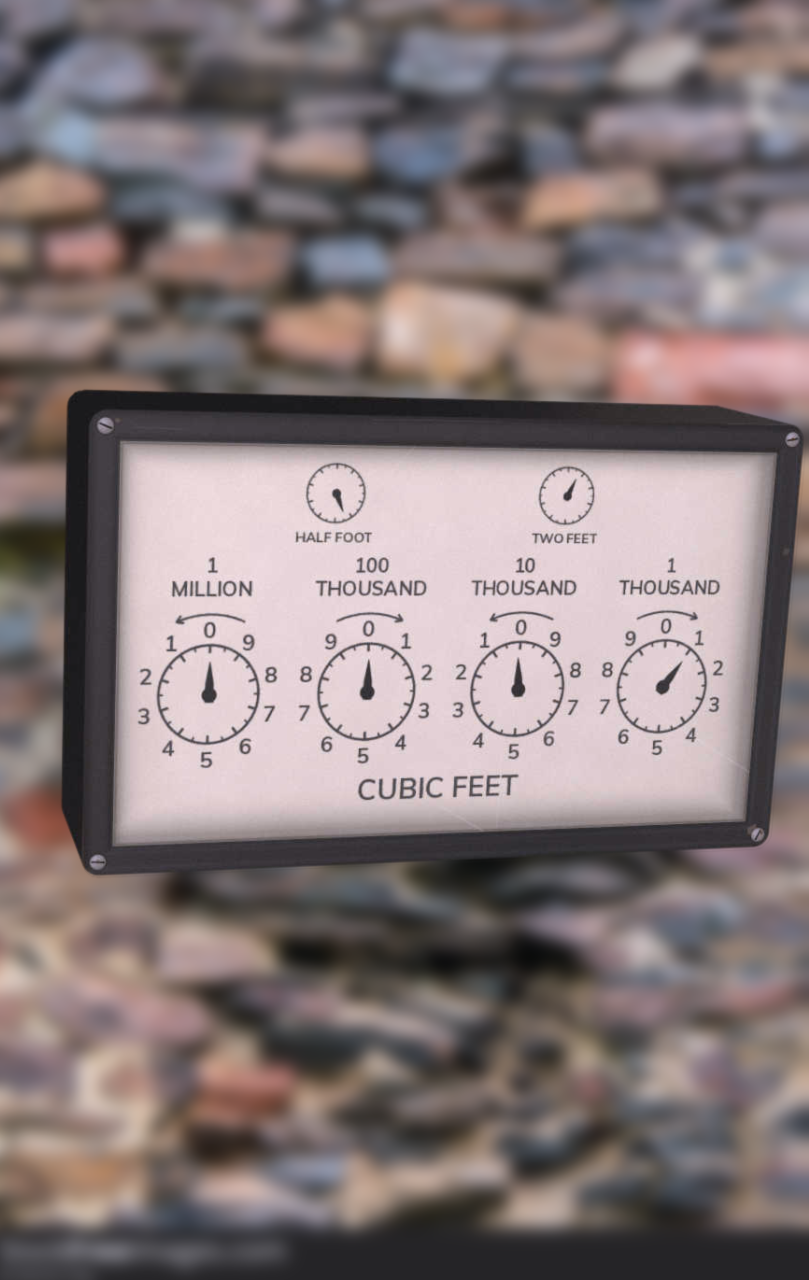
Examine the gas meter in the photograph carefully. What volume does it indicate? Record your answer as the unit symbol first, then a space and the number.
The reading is ft³ 100
